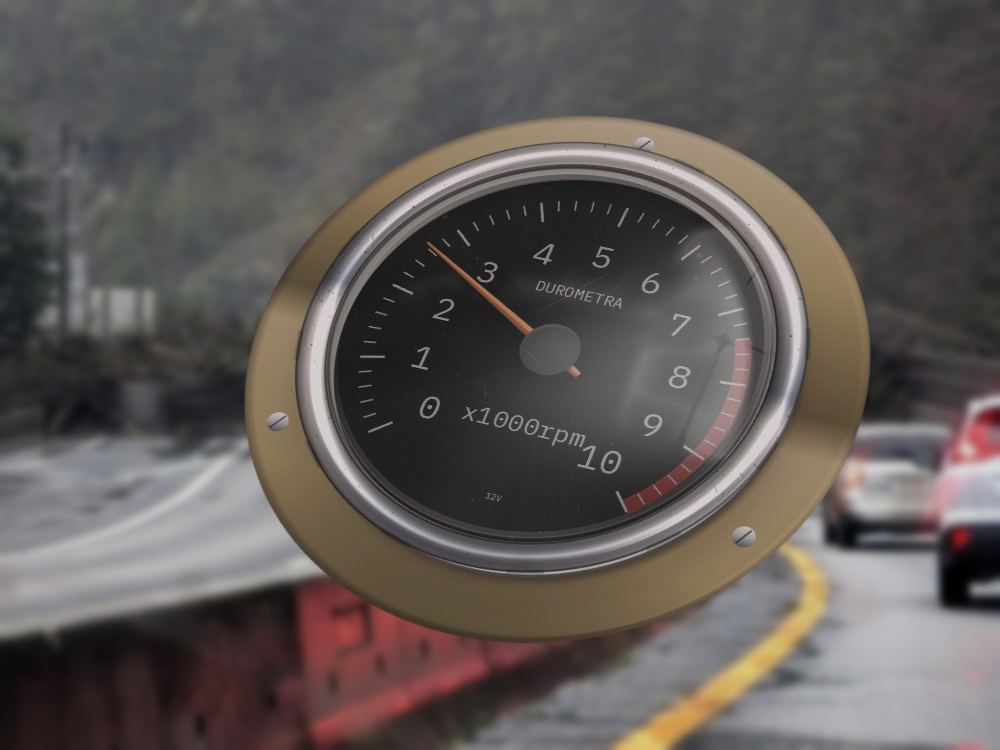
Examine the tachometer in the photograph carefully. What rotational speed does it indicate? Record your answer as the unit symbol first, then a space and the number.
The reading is rpm 2600
